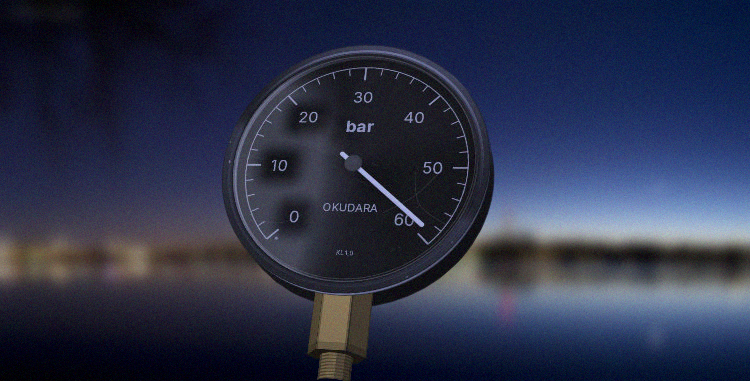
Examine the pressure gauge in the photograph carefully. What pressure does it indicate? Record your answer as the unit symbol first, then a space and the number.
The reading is bar 59
